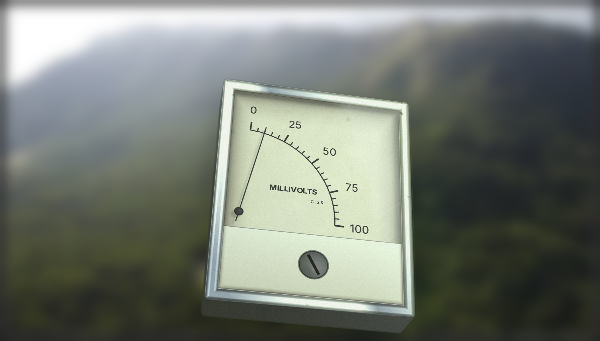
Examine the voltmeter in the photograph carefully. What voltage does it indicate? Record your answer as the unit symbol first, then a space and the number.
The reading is mV 10
